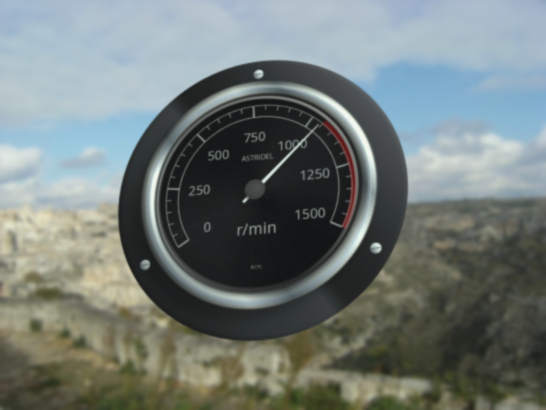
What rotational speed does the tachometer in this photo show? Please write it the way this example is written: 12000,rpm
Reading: 1050,rpm
